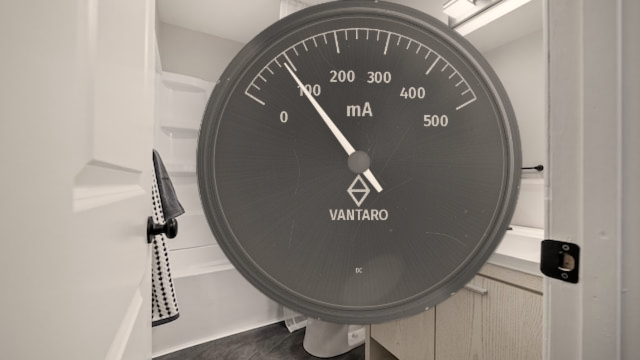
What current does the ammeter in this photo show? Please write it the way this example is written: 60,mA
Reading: 90,mA
